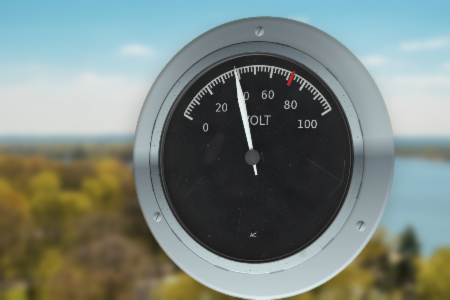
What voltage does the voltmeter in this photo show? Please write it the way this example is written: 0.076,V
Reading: 40,V
